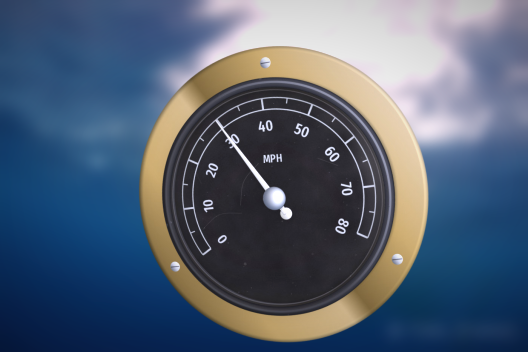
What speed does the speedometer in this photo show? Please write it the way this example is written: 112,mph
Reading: 30,mph
